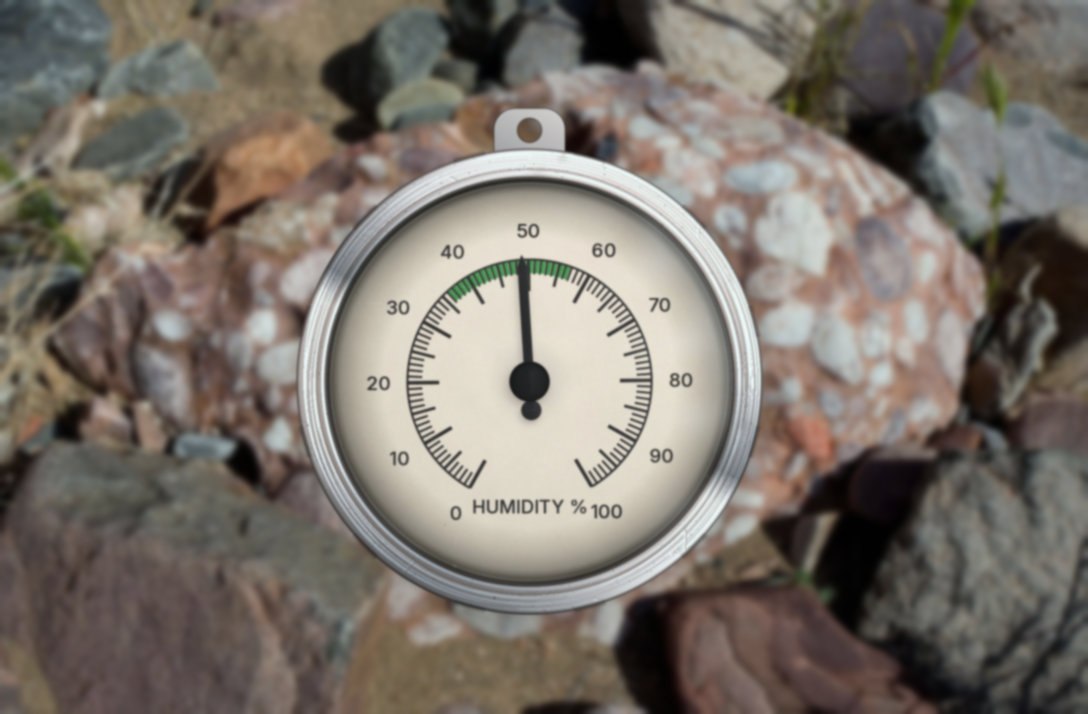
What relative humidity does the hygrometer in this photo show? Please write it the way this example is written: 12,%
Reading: 49,%
